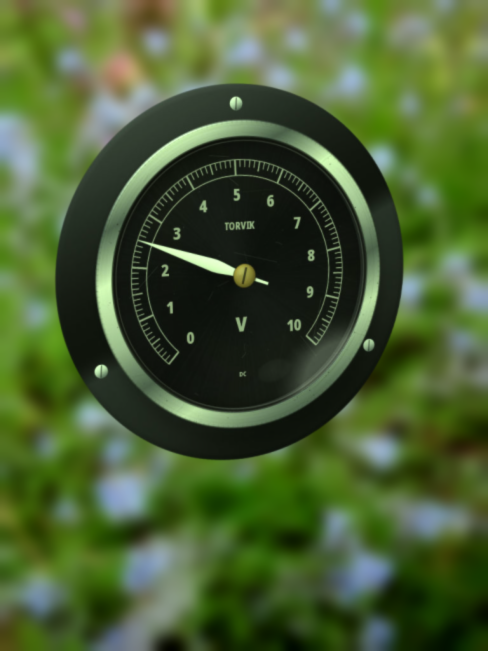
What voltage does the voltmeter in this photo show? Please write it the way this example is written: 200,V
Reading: 2.5,V
